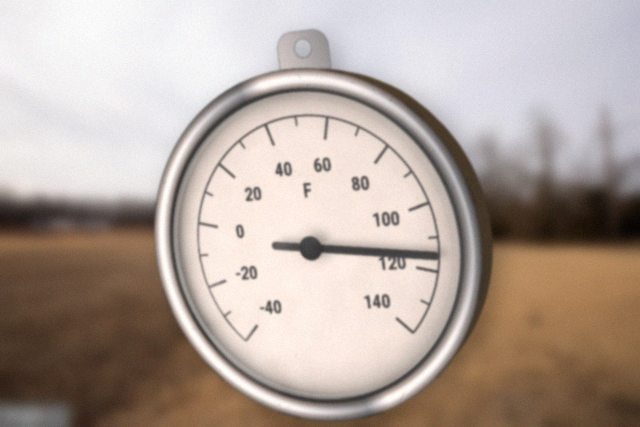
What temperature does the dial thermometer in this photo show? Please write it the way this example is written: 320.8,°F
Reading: 115,°F
